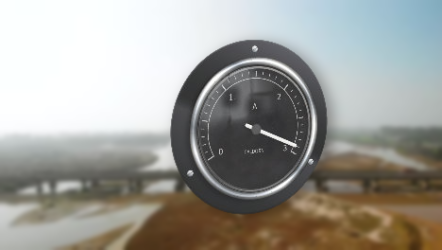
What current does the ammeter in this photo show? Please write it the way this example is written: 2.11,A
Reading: 2.9,A
